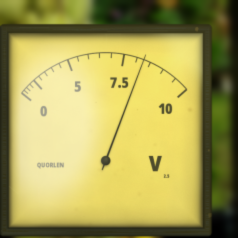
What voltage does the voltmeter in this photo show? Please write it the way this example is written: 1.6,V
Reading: 8.25,V
